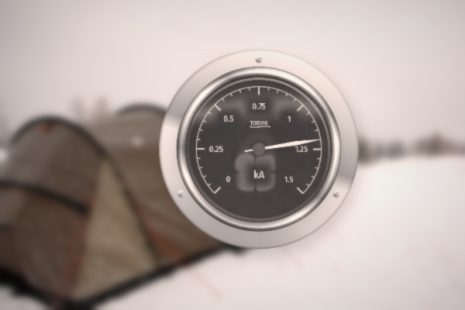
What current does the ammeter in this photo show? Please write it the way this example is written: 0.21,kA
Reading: 1.2,kA
